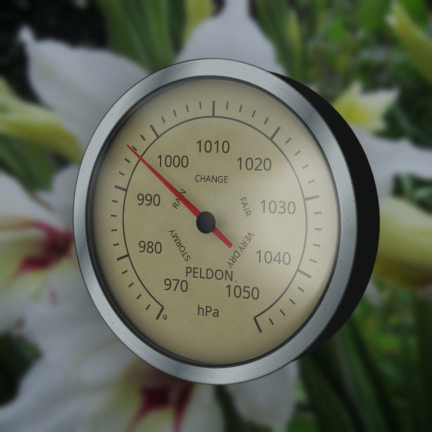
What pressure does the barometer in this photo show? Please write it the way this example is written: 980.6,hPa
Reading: 996,hPa
